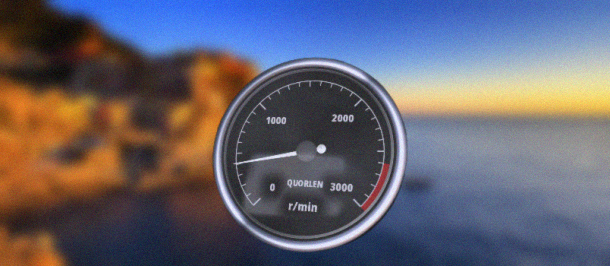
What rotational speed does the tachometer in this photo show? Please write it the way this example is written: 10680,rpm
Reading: 400,rpm
